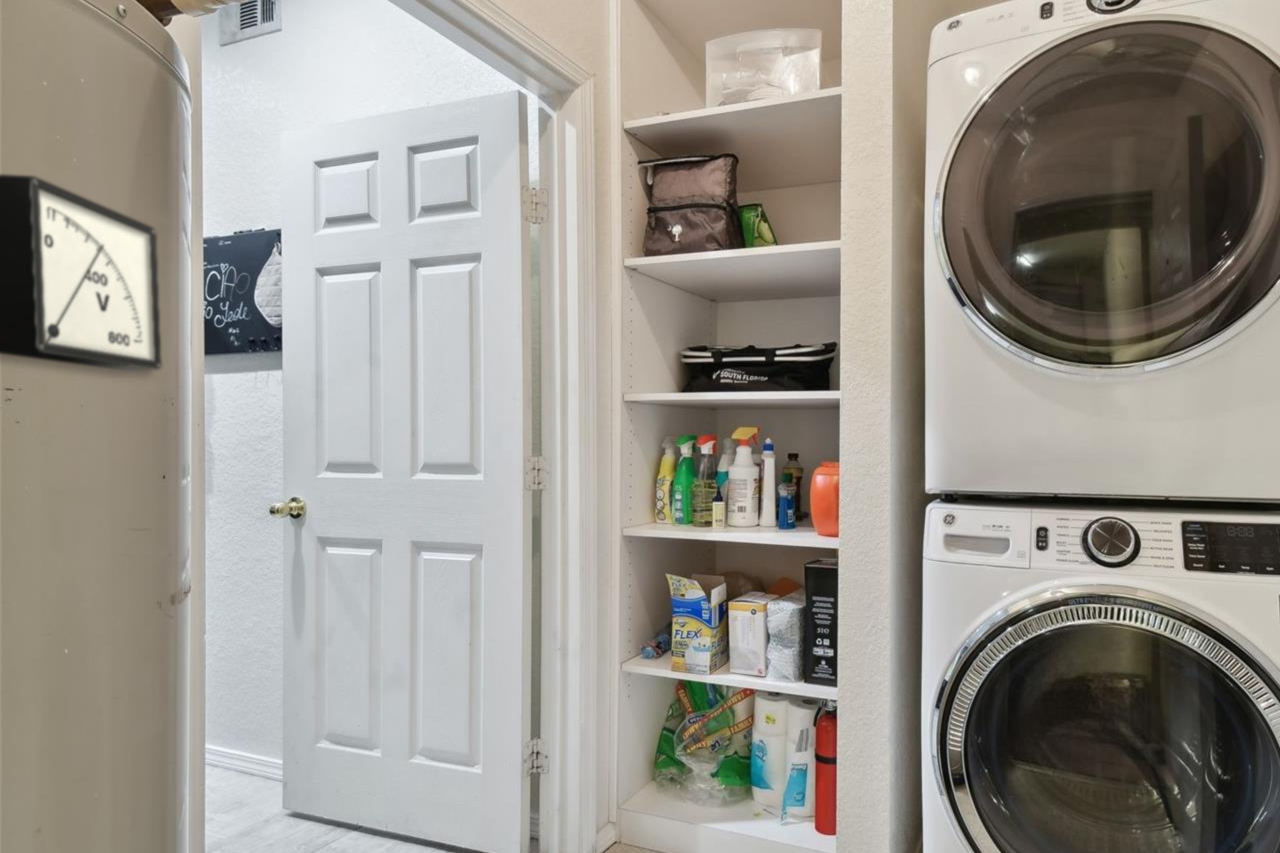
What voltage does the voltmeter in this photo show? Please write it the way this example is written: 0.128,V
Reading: 350,V
